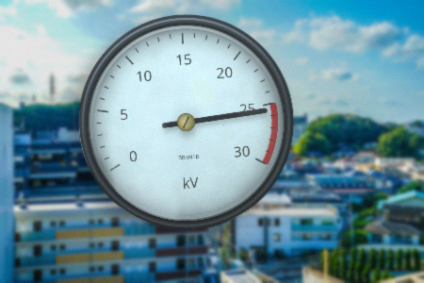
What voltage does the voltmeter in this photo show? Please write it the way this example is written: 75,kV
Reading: 25.5,kV
